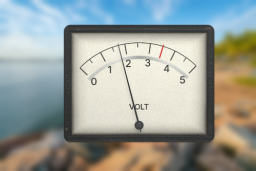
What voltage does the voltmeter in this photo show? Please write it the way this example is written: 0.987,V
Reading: 1.75,V
